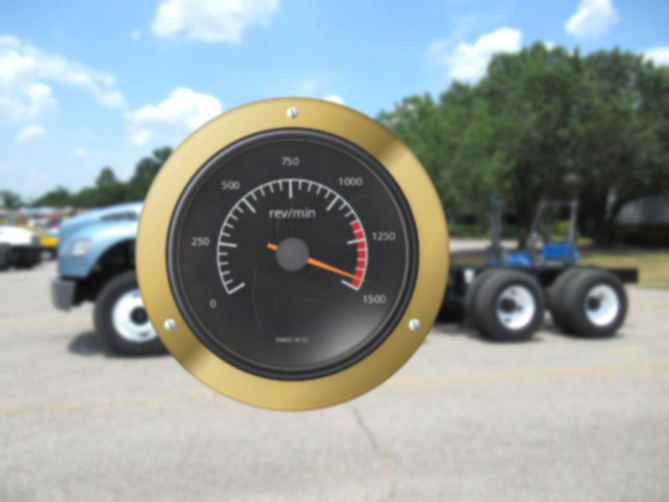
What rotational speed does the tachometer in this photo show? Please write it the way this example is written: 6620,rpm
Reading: 1450,rpm
